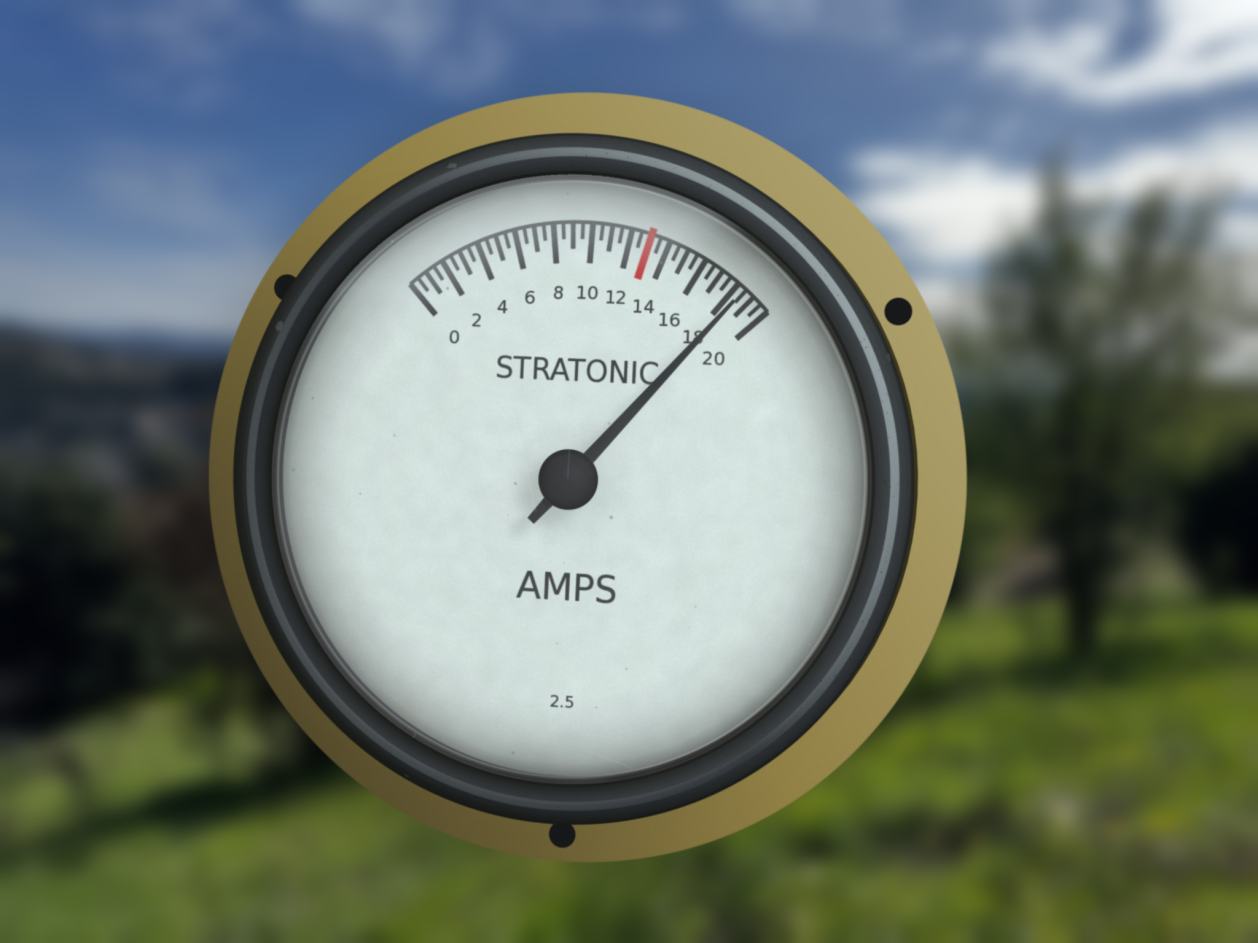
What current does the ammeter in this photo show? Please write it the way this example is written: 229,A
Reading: 18.5,A
